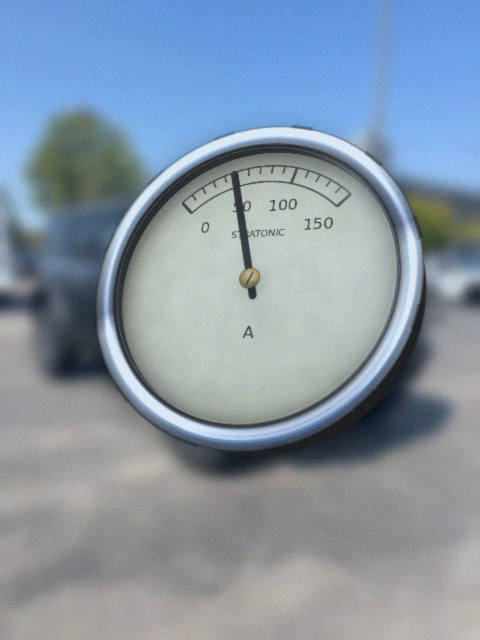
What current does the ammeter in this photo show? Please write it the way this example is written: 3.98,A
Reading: 50,A
